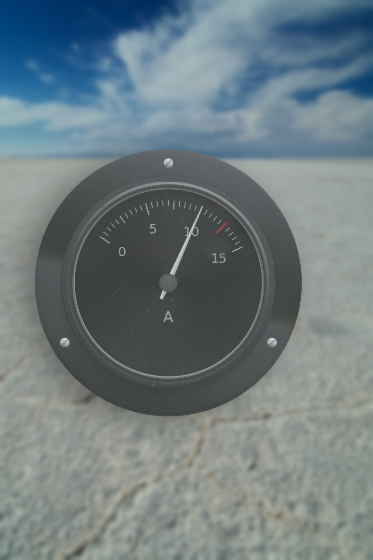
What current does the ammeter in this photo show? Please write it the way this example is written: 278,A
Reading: 10,A
